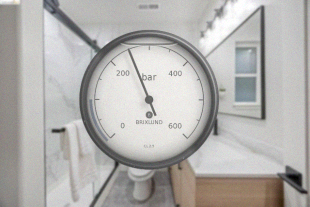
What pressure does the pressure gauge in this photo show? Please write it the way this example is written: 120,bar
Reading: 250,bar
